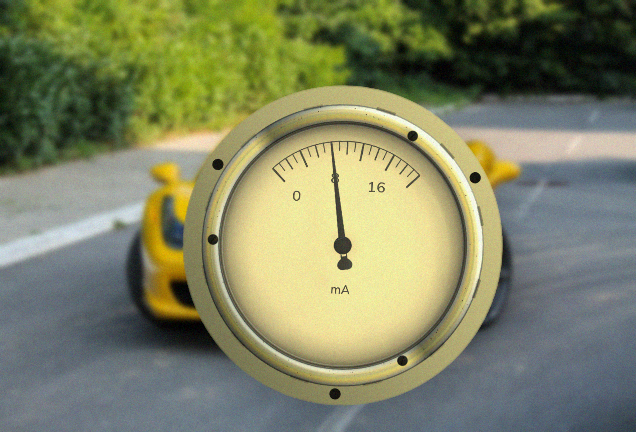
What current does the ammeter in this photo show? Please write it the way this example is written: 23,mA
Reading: 8,mA
